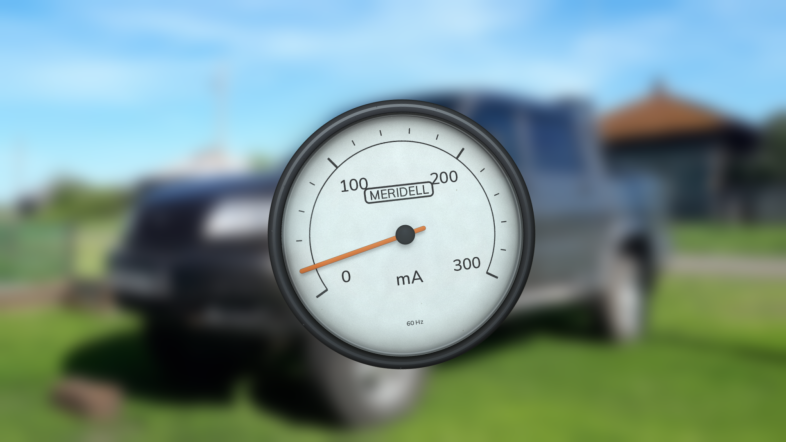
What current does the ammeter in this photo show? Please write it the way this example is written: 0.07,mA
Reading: 20,mA
